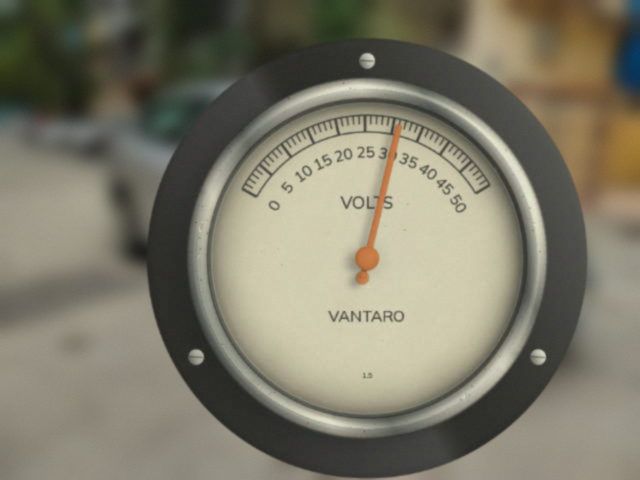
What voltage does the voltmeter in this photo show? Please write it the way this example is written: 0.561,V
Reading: 31,V
